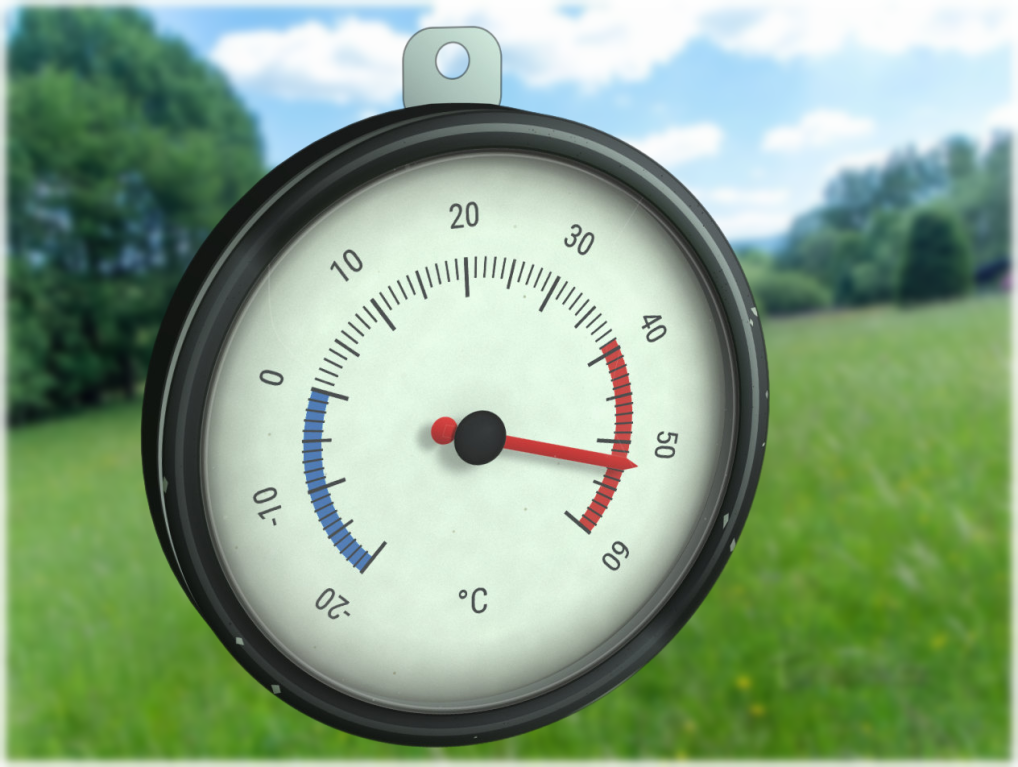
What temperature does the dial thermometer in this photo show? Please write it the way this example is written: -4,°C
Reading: 52,°C
